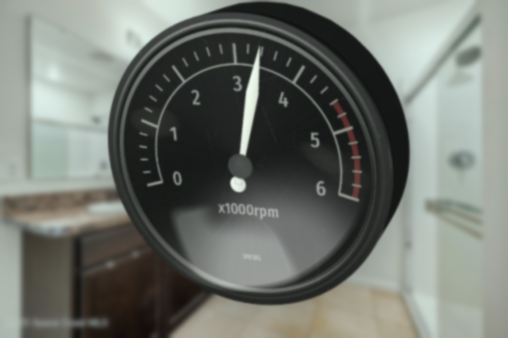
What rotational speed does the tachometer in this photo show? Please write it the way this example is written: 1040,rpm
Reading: 3400,rpm
